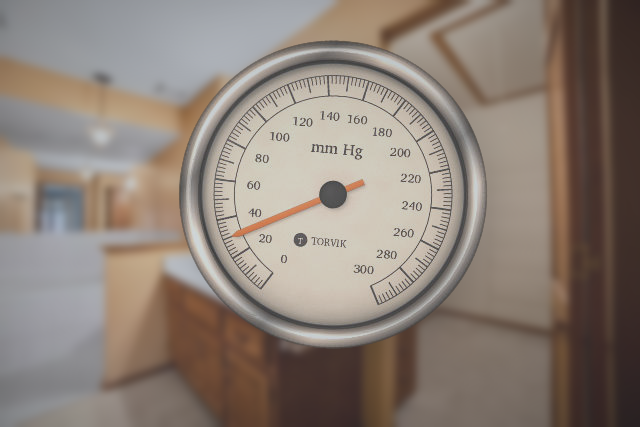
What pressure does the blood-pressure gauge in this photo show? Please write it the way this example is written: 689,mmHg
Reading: 30,mmHg
